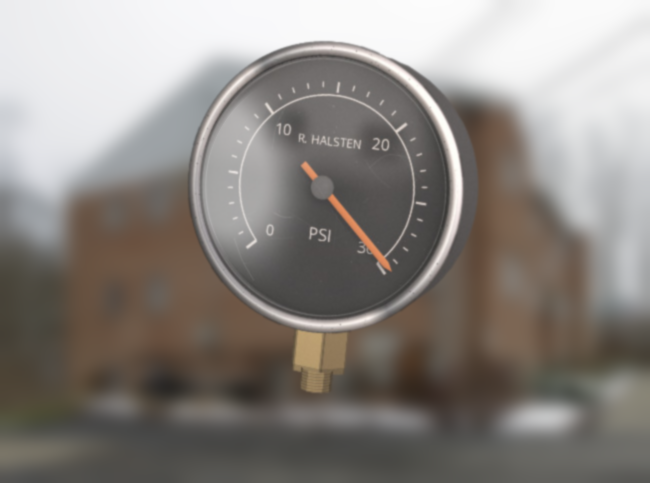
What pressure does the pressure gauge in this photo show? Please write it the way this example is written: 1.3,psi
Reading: 29.5,psi
